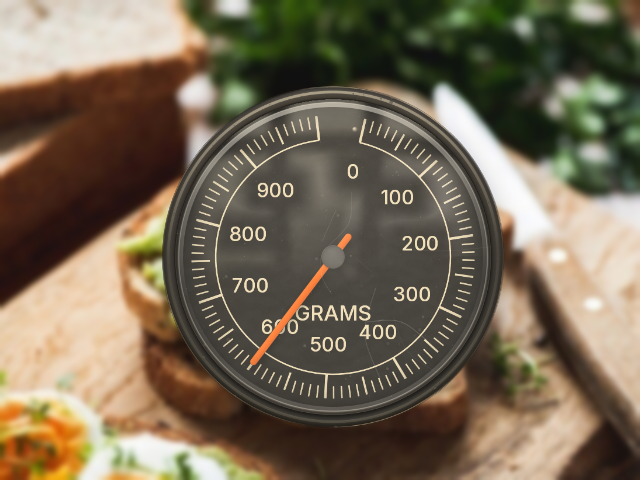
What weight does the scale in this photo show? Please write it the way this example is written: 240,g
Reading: 600,g
